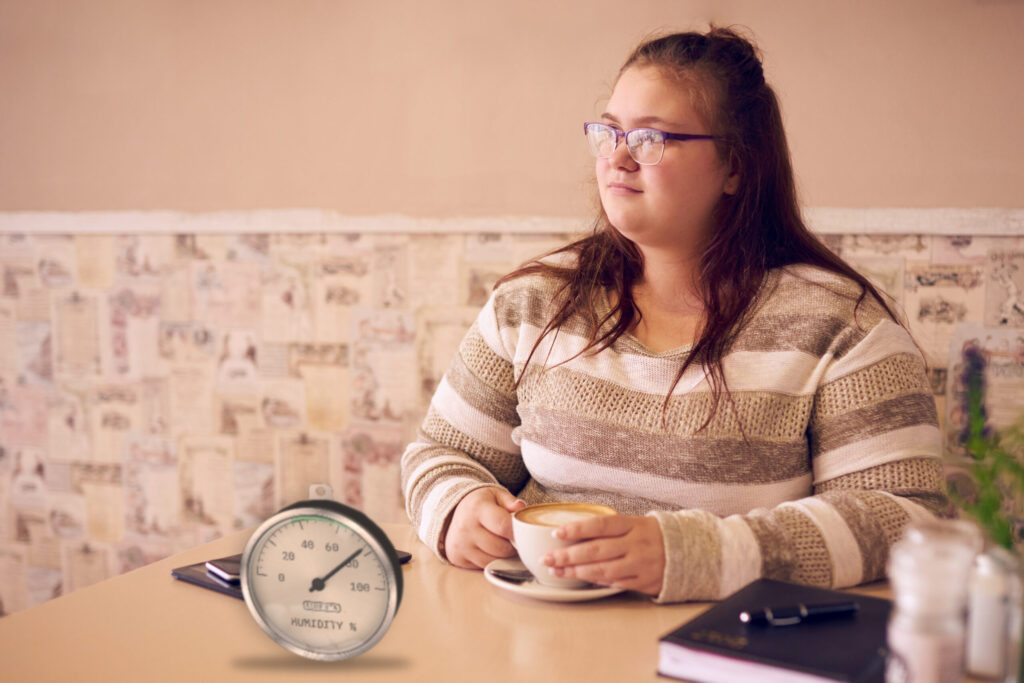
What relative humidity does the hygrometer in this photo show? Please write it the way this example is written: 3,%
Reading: 76,%
